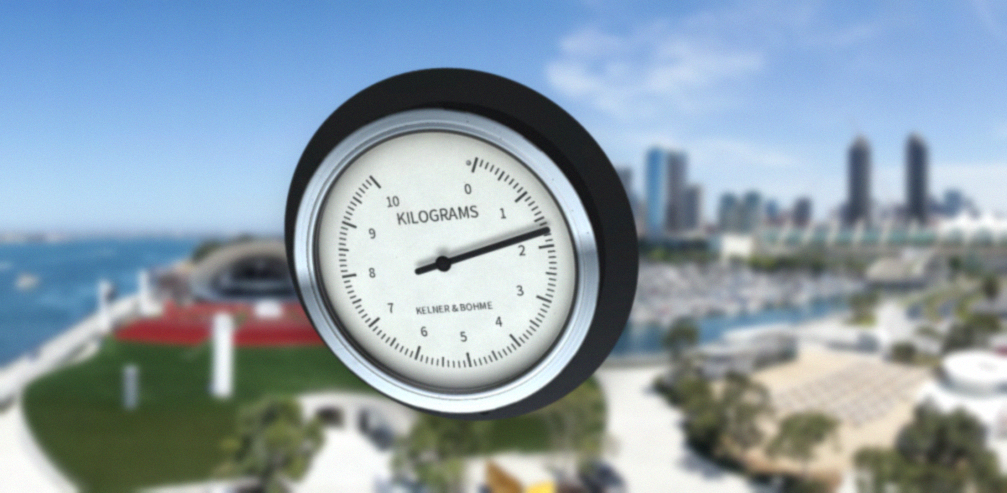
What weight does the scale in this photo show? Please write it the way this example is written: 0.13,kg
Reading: 1.7,kg
